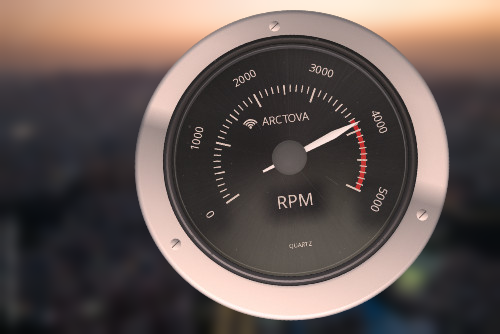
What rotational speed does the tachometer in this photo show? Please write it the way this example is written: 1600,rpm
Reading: 3900,rpm
